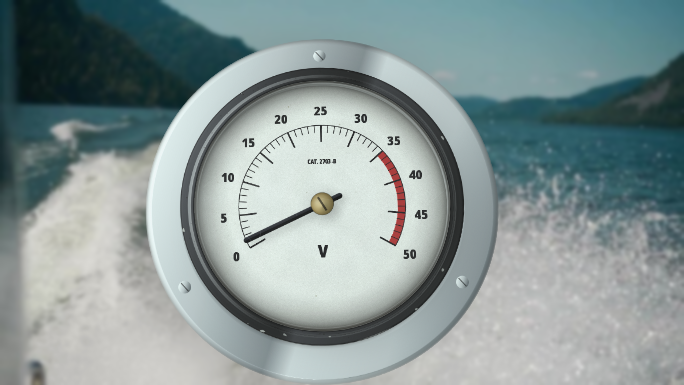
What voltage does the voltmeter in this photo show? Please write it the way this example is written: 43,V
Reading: 1,V
